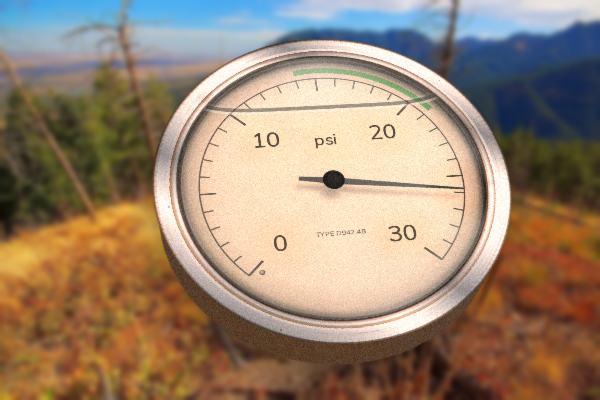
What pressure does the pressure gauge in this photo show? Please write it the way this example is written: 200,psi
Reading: 26,psi
